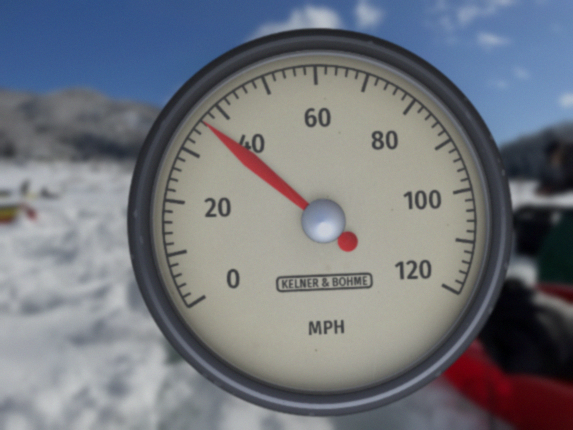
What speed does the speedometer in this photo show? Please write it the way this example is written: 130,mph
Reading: 36,mph
